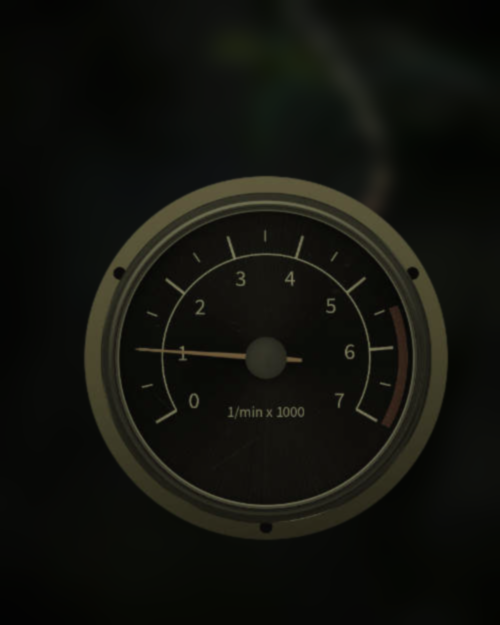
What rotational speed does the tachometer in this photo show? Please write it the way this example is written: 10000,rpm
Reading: 1000,rpm
